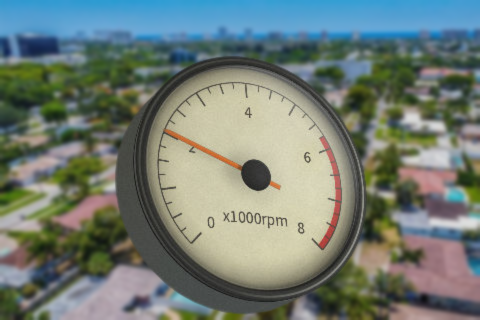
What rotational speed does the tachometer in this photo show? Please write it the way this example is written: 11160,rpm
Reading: 2000,rpm
